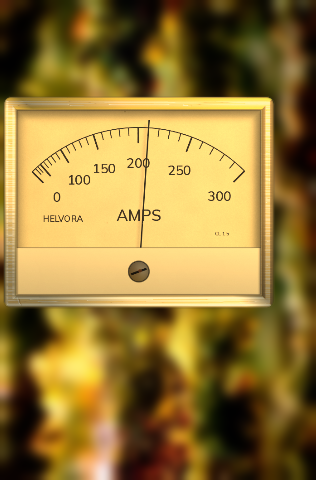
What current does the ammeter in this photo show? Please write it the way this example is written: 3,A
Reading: 210,A
